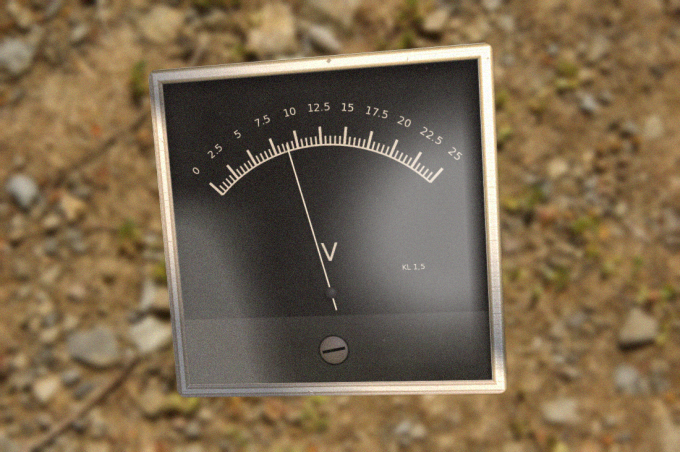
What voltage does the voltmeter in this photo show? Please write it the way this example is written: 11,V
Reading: 9,V
